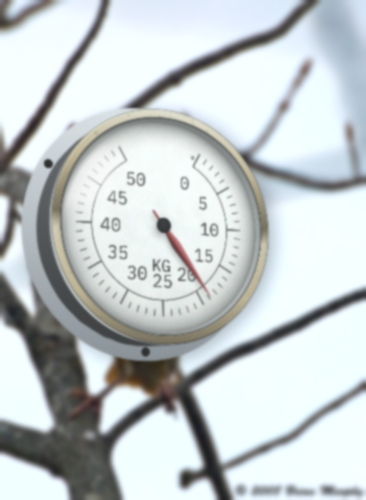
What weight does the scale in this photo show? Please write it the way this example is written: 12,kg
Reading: 19,kg
